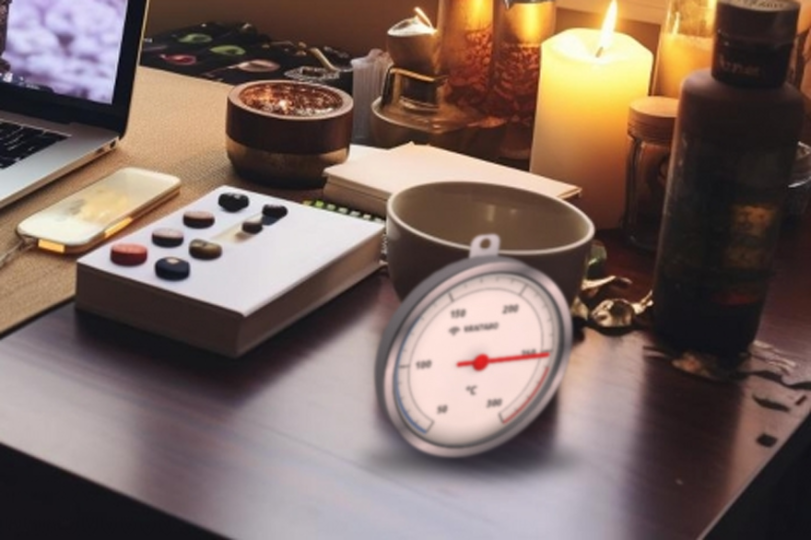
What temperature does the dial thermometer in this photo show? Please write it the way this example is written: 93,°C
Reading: 250,°C
